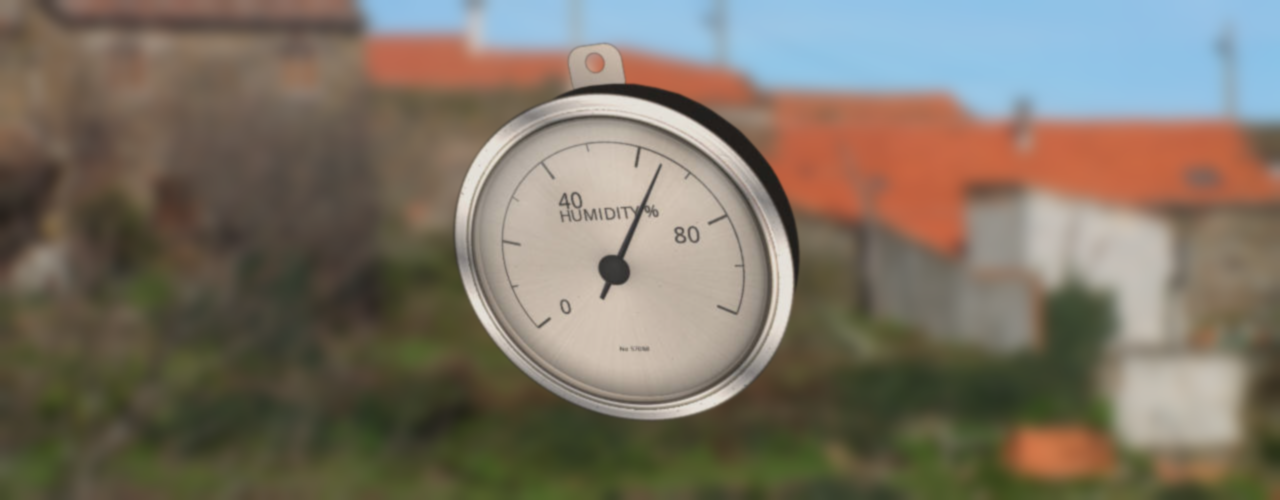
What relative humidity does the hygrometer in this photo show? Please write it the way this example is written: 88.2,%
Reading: 65,%
